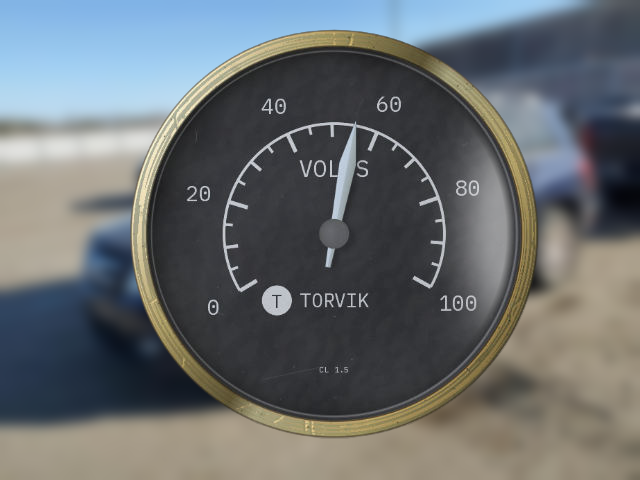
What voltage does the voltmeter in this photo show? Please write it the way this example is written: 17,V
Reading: 55,V
